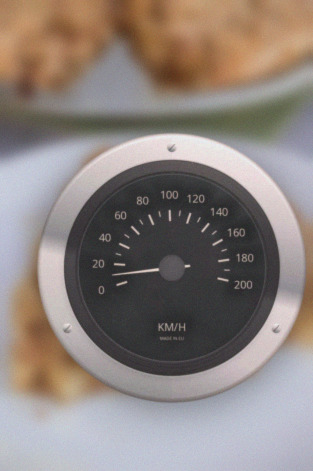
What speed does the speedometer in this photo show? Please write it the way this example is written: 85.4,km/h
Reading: 10,km/h
